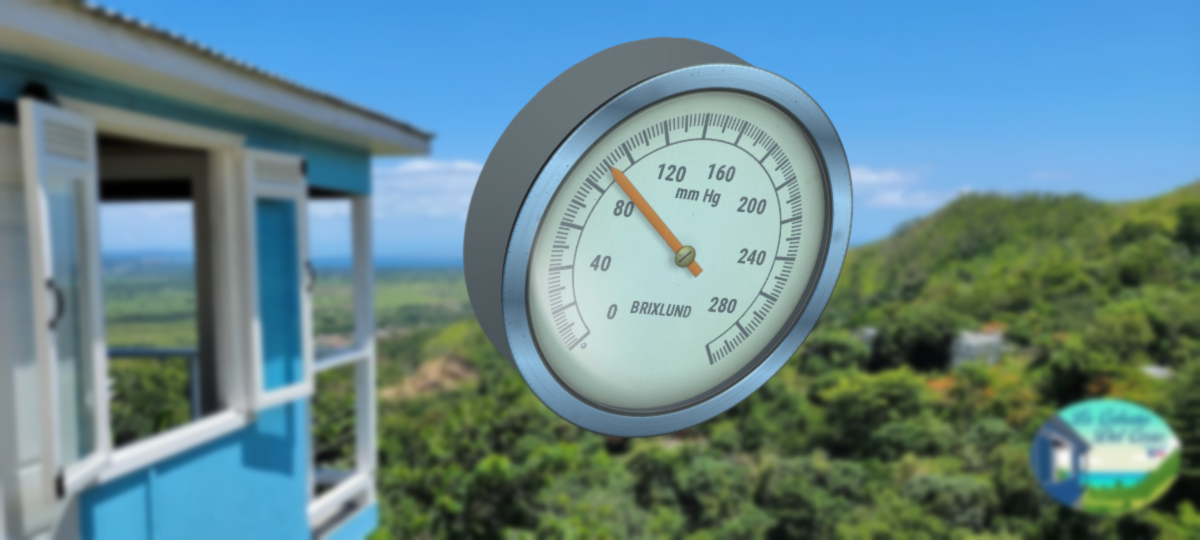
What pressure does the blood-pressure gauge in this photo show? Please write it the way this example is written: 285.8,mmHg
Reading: 90,mmHg
